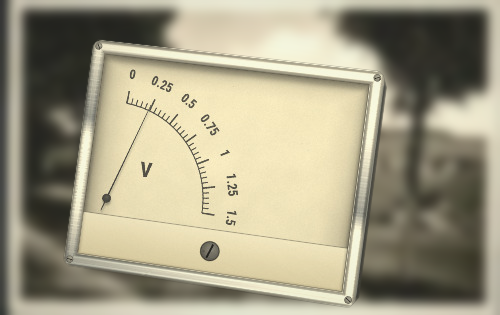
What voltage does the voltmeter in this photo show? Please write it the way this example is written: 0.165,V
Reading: 0.25,V
